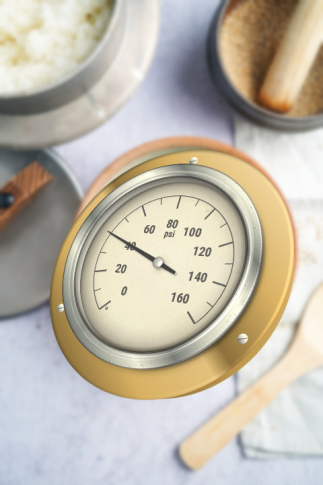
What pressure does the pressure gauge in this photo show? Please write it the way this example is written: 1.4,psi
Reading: 40,psi
